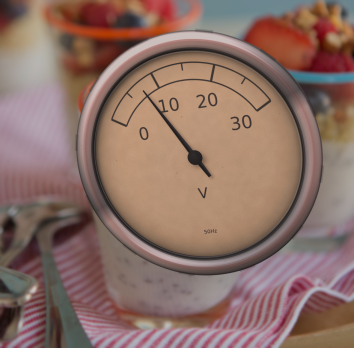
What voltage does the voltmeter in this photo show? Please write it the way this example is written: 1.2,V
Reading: 7.5,V
